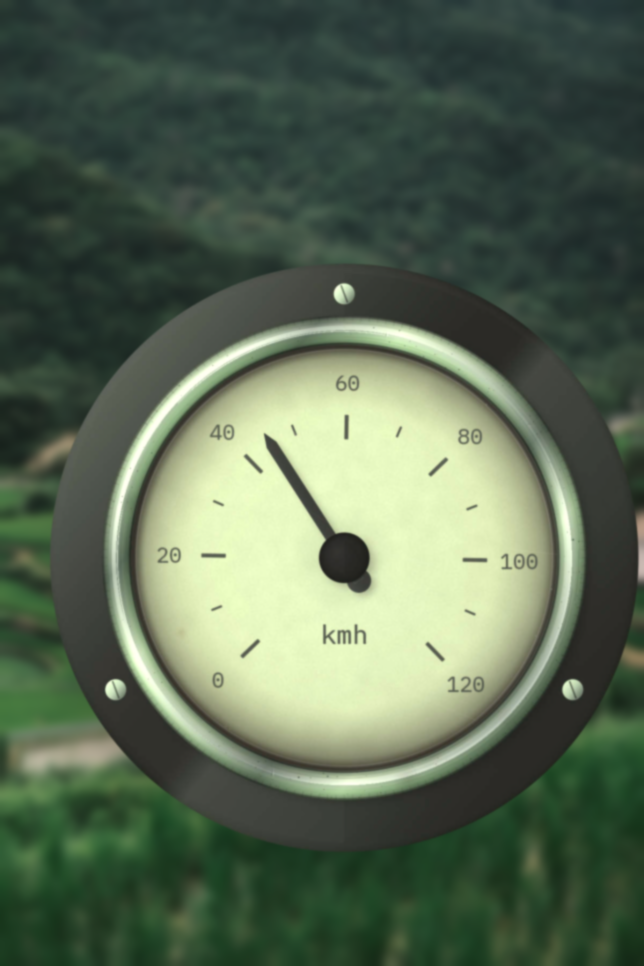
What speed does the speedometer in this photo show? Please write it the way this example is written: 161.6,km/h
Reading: 45,km/h
